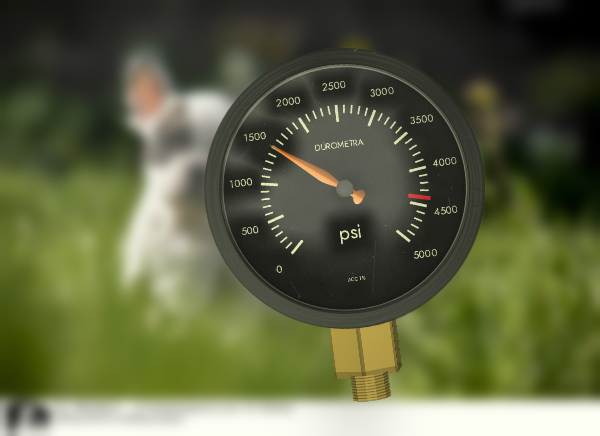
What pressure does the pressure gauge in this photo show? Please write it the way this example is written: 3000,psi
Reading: 1500,psi
